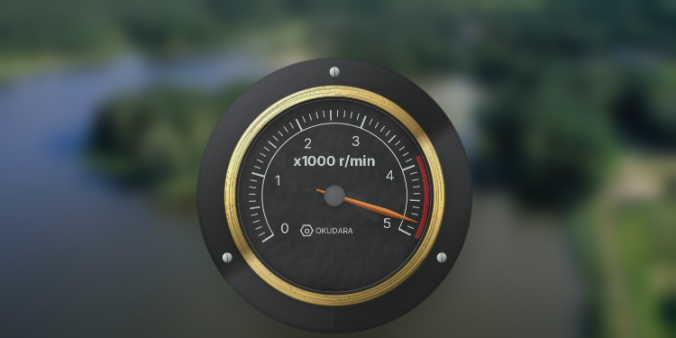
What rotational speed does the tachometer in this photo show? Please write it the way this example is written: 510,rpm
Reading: 4800,rpm
